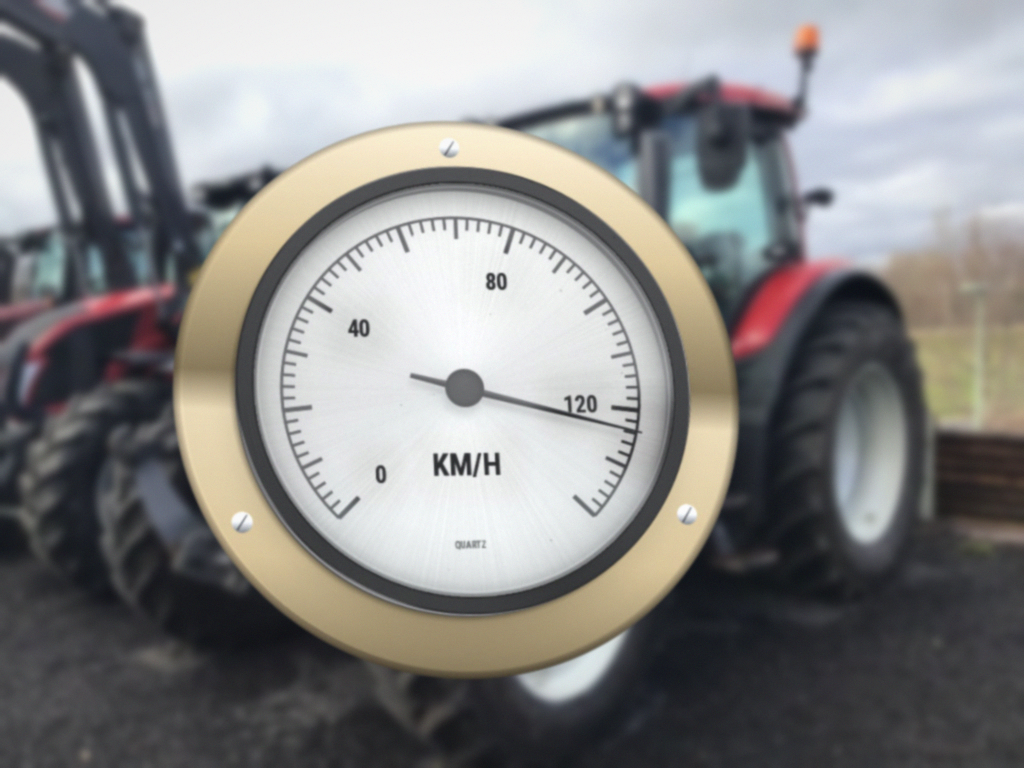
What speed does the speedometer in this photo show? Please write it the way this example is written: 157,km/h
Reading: 124,km/h
